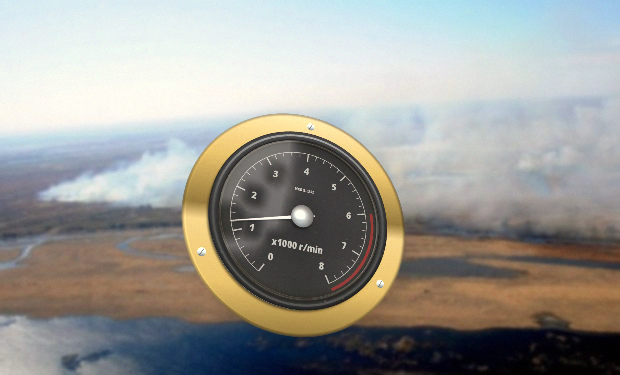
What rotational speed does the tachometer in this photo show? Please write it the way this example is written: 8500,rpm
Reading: 1200,rpm
